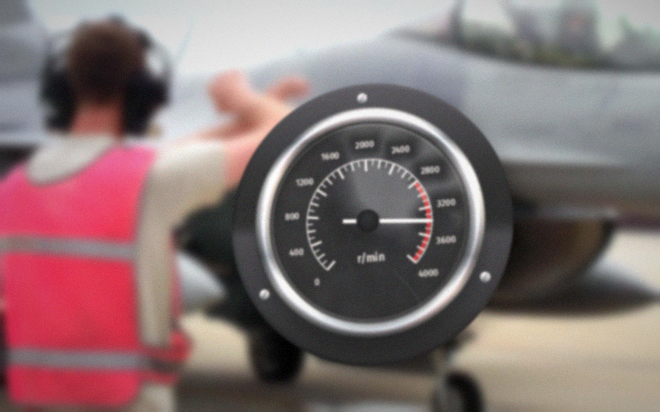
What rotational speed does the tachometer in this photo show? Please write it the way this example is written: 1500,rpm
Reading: 3400,rpm
